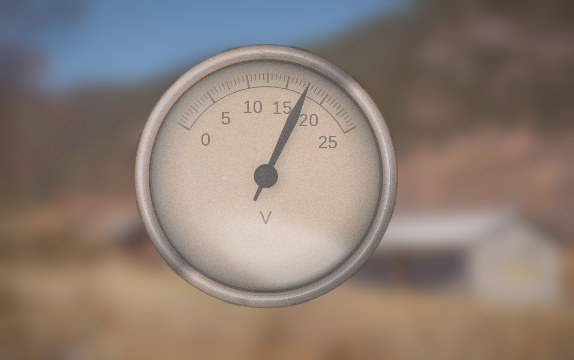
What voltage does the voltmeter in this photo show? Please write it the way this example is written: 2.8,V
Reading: 17.5,V
